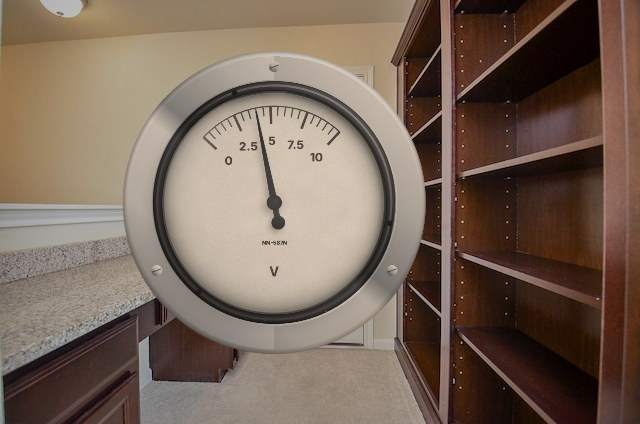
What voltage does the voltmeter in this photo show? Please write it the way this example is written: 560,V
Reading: 4,V
